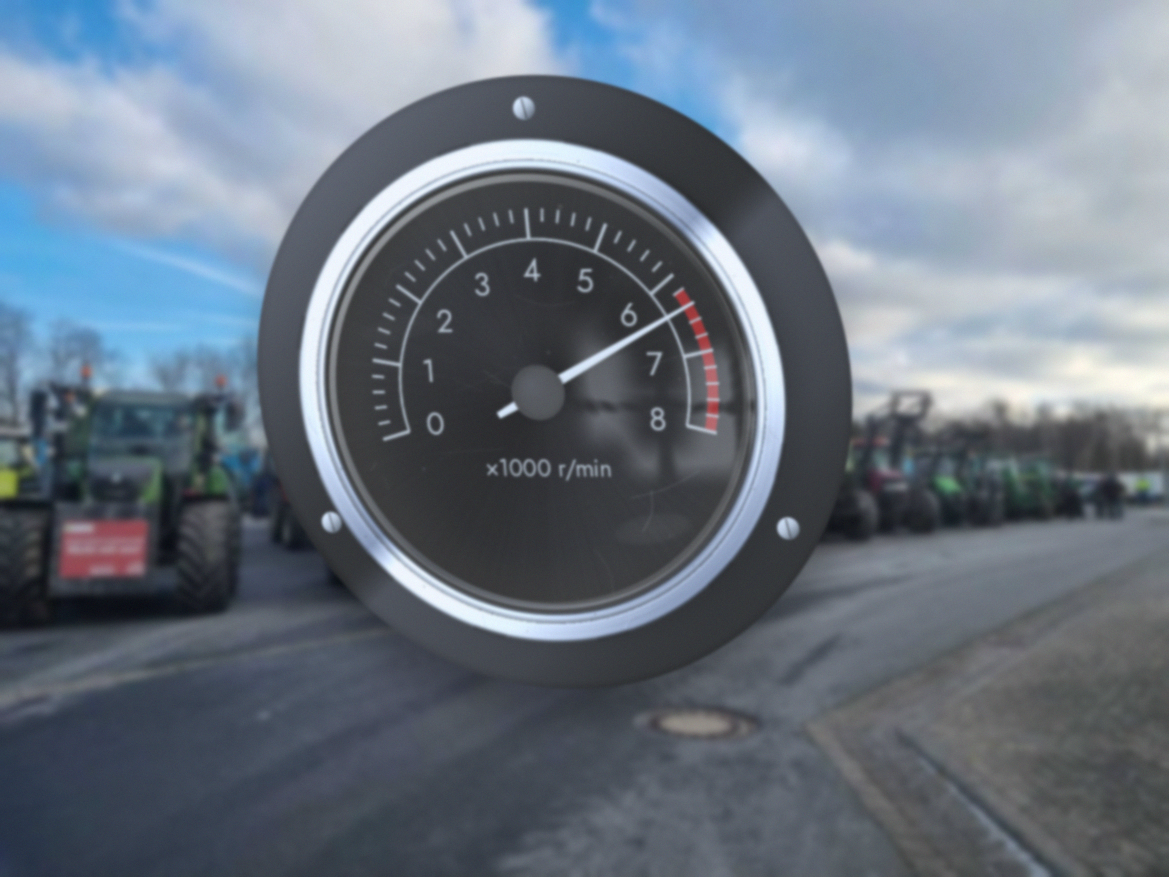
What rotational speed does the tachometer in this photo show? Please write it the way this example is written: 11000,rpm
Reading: 6400,rpm
